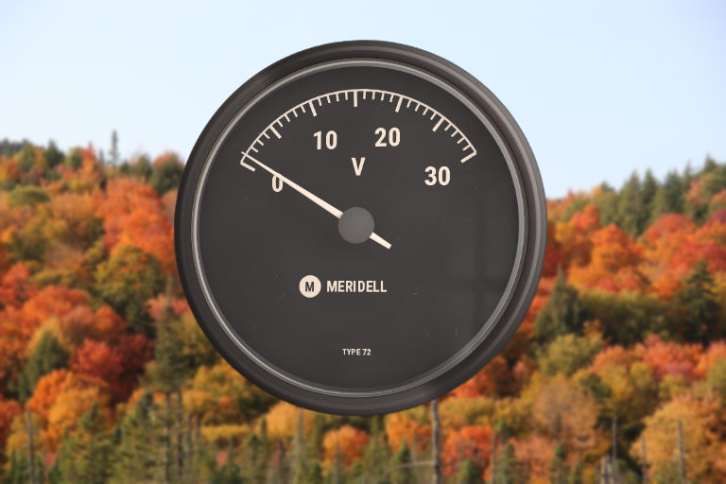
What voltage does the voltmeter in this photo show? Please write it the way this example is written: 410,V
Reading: 1,V
